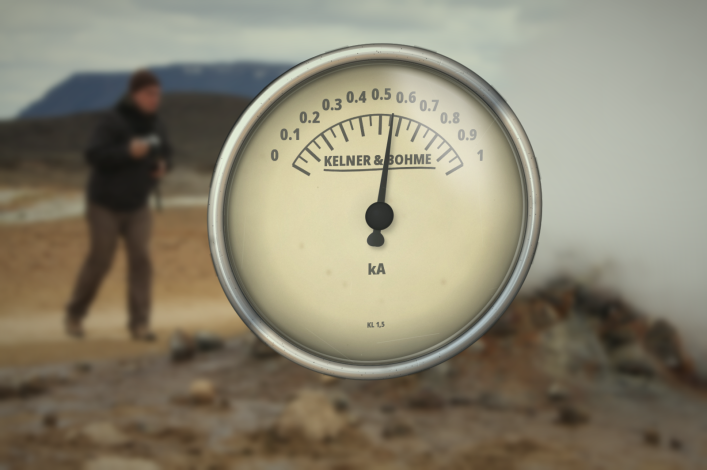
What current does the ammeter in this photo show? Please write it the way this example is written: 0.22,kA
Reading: 0.55,kA
